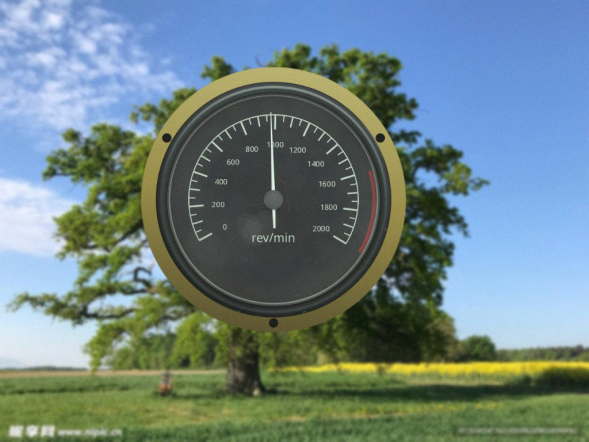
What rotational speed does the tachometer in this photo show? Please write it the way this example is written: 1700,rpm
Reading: 975,rpm
